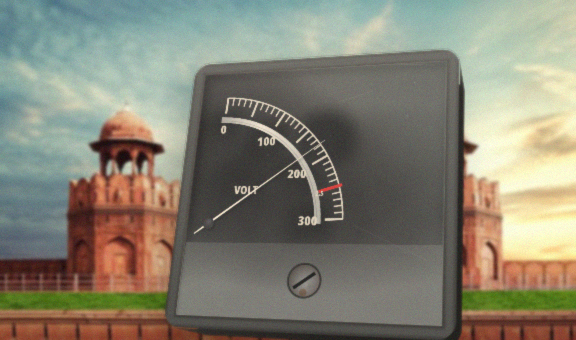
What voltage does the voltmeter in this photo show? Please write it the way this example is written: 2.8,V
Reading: 180,V
